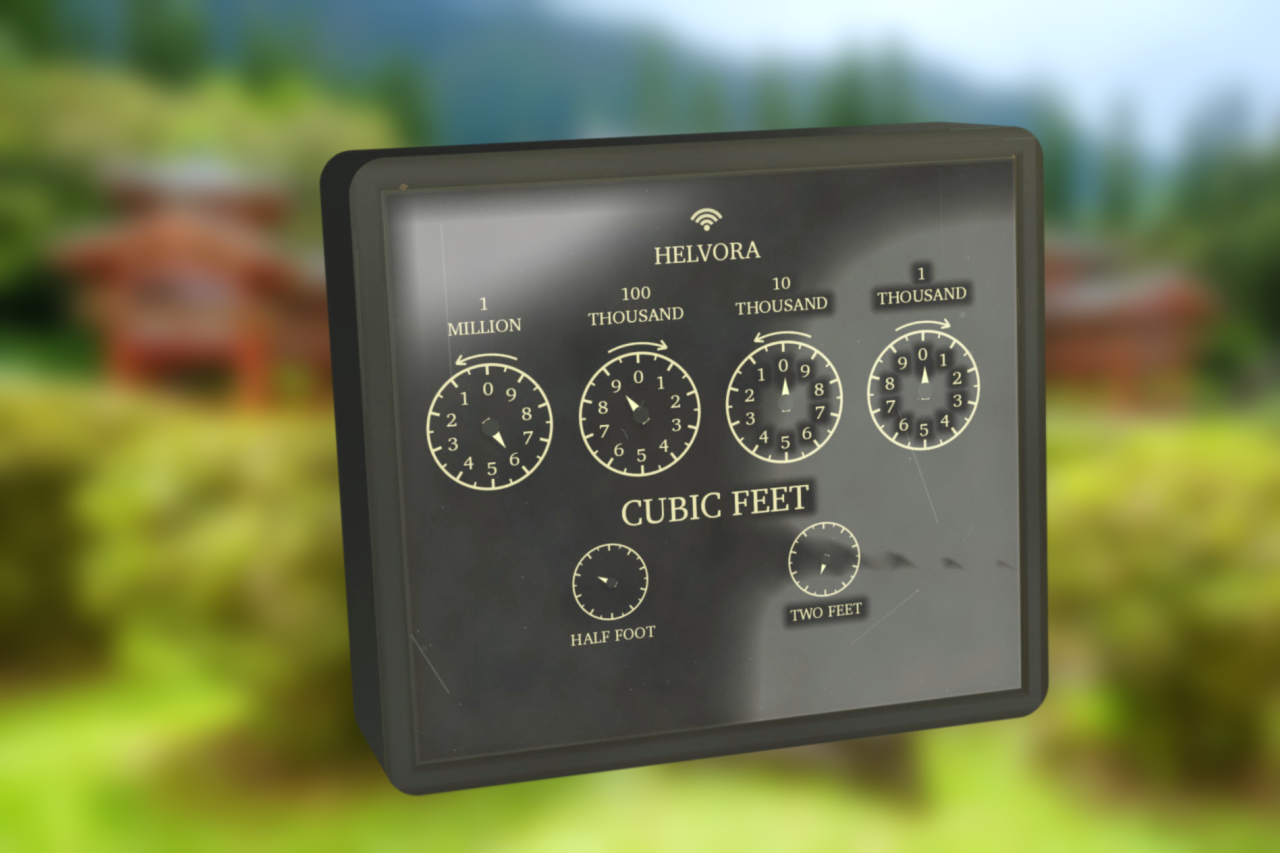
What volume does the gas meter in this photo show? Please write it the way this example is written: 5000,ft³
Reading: 590000,ft³
